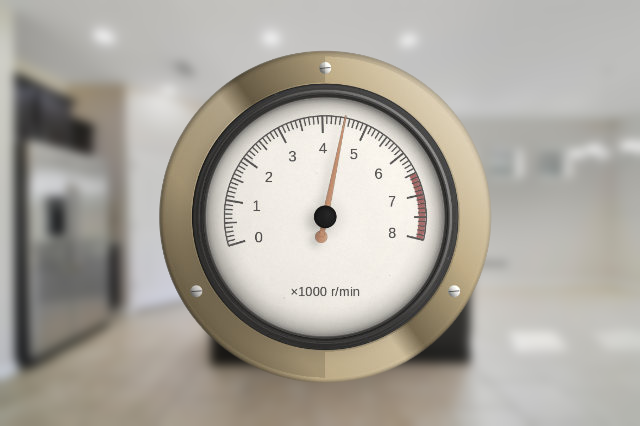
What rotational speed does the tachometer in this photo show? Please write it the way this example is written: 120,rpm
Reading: 4500,rpm
